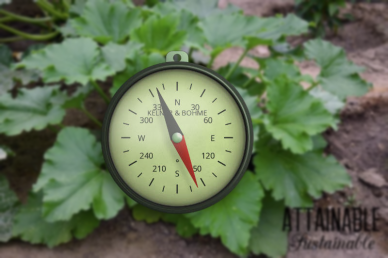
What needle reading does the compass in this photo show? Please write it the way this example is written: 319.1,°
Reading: 157.5,°
